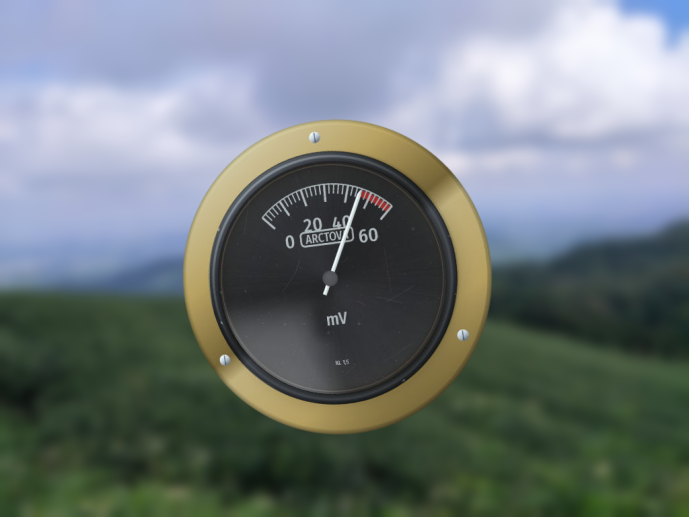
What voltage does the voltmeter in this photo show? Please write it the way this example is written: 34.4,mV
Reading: 46,mV
